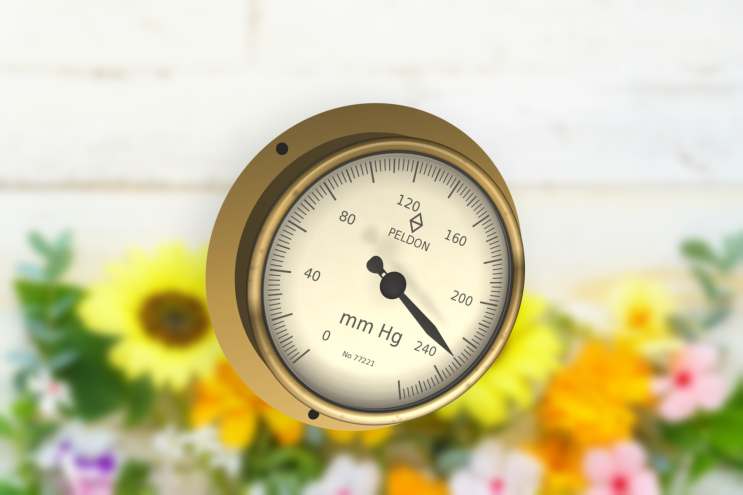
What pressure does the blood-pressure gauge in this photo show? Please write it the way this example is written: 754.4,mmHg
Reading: 230,mmHg
